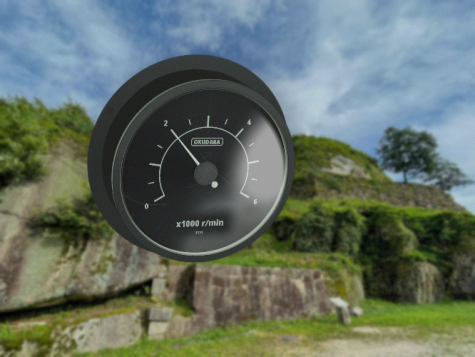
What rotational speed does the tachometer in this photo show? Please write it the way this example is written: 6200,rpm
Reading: 2000,rpm
